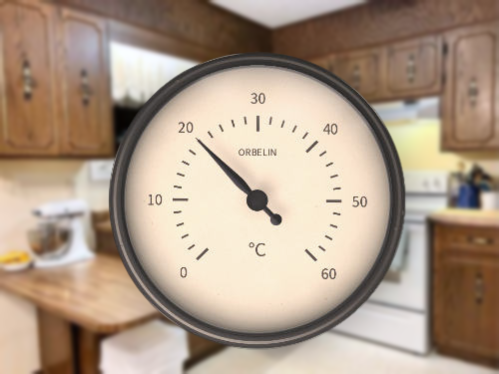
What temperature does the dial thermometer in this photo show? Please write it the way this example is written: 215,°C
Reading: 20,°C
